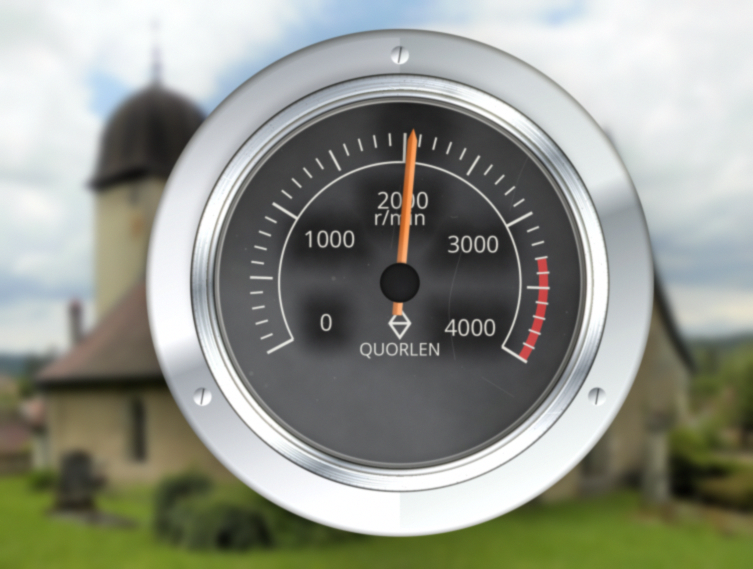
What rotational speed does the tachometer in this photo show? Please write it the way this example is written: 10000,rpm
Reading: 2050,rpm
